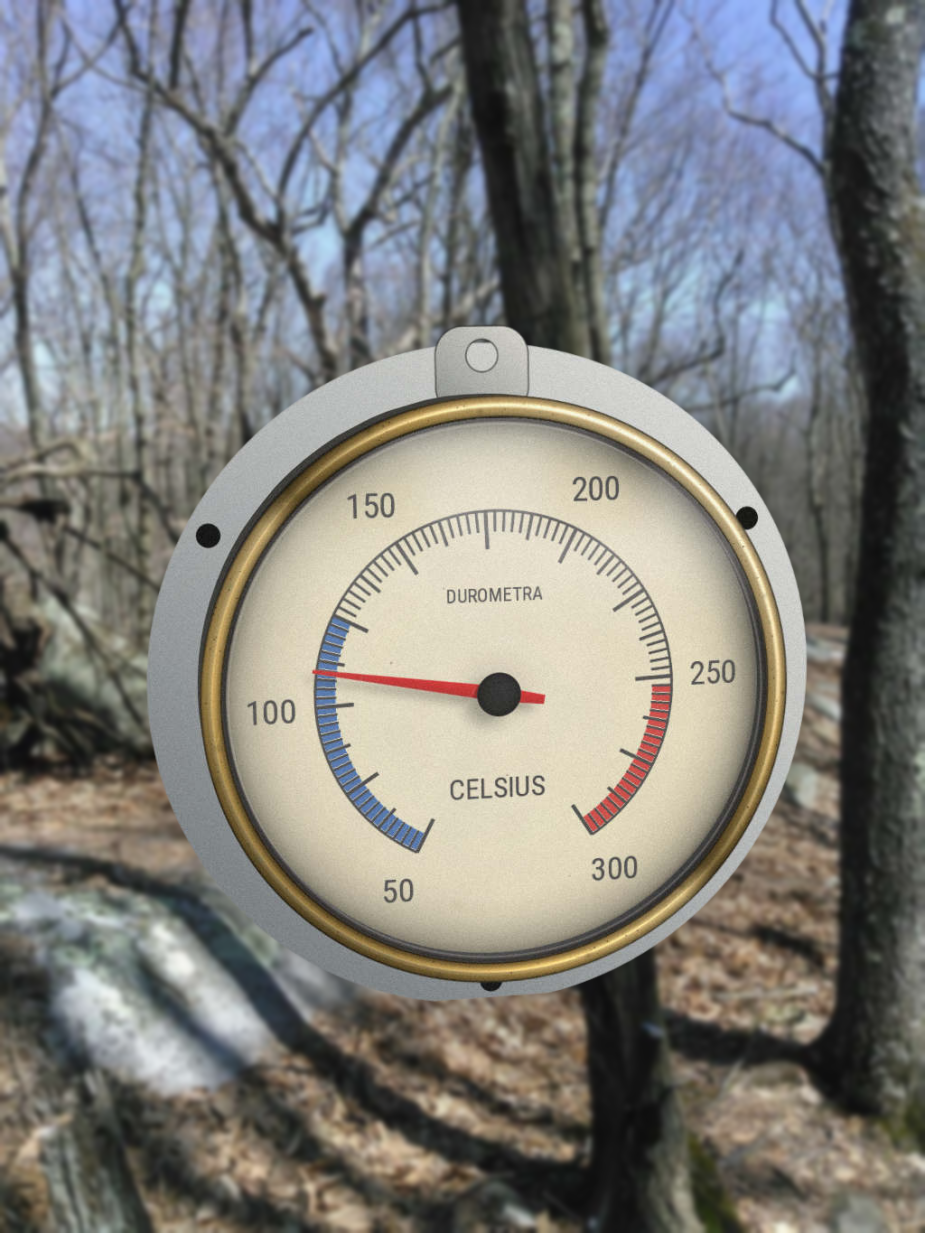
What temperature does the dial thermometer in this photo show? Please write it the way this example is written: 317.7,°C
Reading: 110,°C
